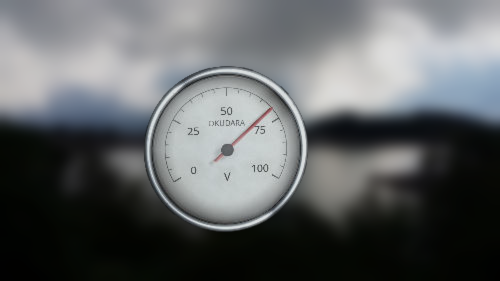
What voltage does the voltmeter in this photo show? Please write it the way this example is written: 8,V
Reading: 70,V
